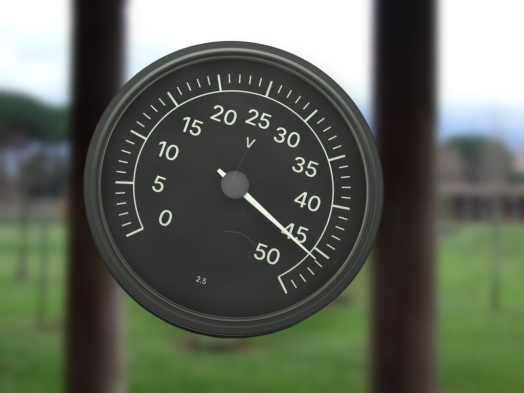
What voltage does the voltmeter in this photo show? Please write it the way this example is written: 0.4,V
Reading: 46,V
